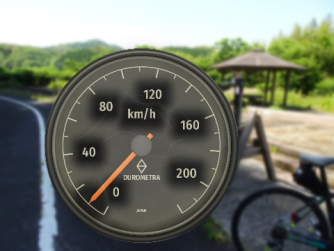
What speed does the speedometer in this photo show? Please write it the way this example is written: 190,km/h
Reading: 10,km/h
